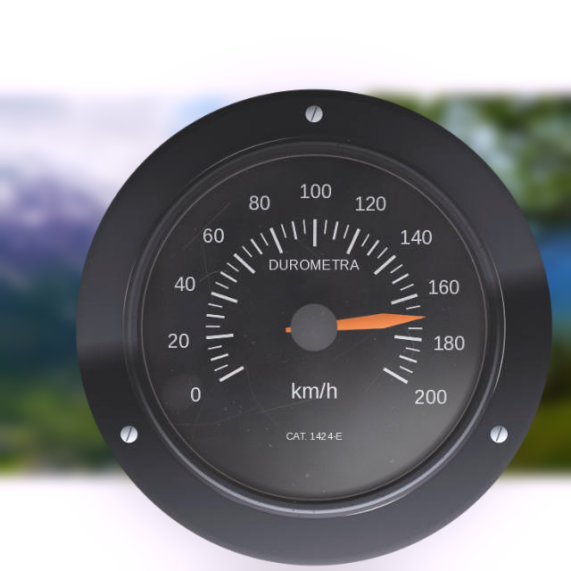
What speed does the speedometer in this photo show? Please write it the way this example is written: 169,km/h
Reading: 170,km/h
